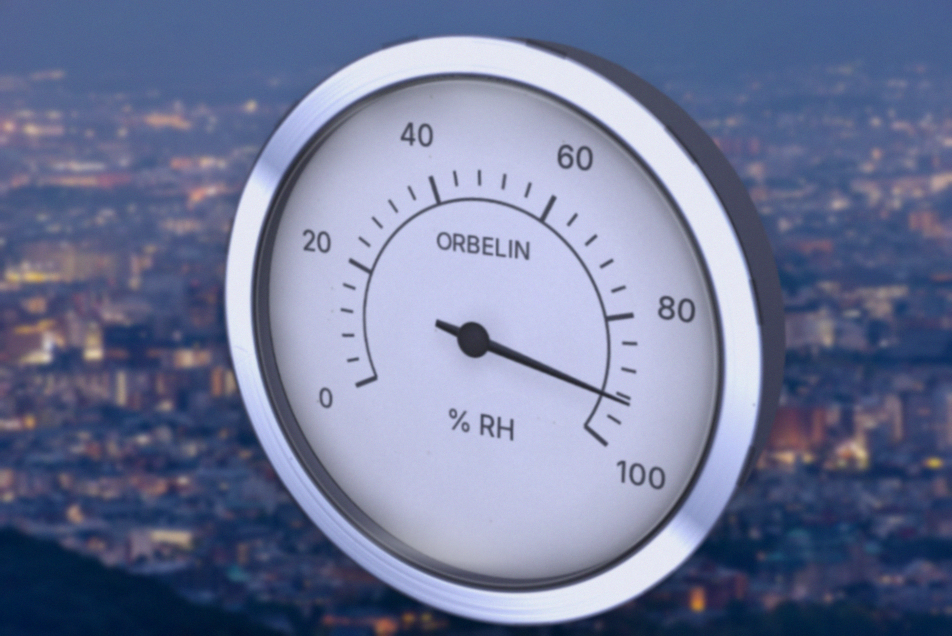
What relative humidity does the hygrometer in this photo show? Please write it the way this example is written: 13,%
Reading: 92,%
